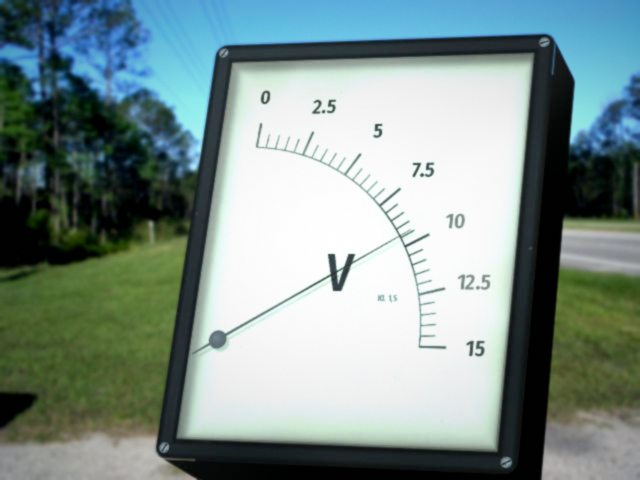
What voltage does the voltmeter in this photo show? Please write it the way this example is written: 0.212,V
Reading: 9.5,V
